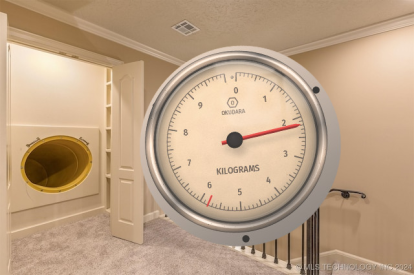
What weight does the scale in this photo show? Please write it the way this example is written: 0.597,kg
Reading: 2.2,kg
